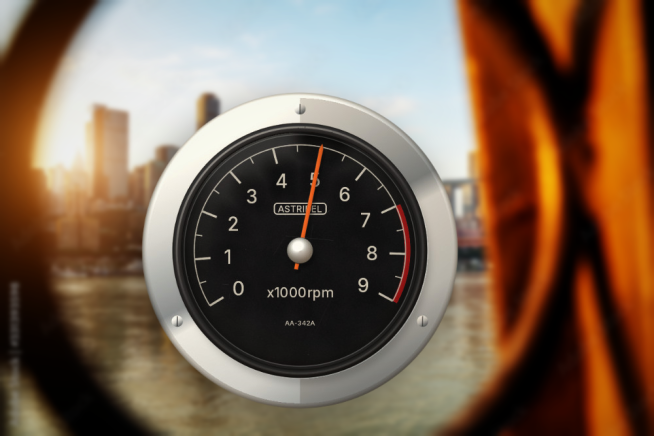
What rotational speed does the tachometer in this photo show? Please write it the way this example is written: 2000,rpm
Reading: 5000,rpm
